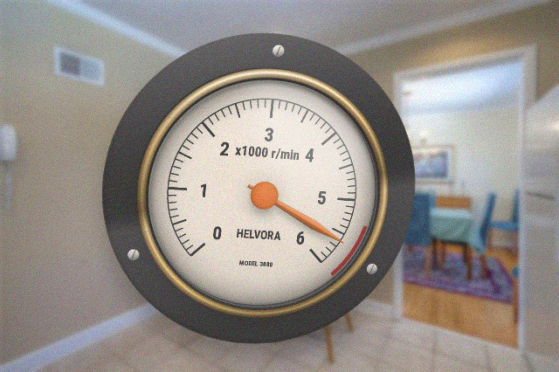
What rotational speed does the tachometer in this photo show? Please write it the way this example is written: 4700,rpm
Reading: 5600,rpm
